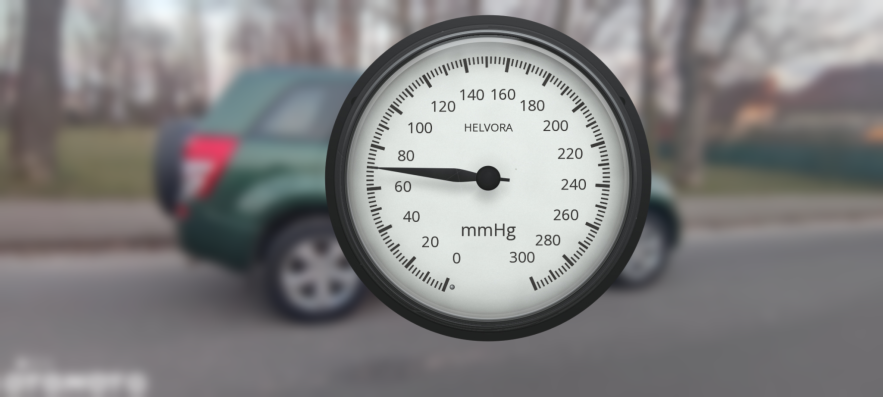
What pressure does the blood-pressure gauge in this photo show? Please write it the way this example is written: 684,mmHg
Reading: 70,mmHg
